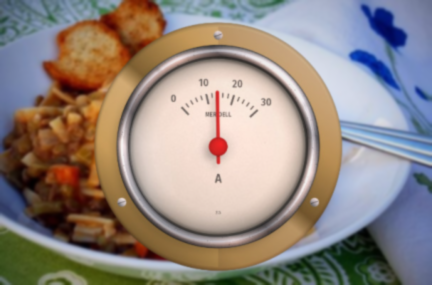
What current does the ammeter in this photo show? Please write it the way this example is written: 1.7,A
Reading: 14,A
